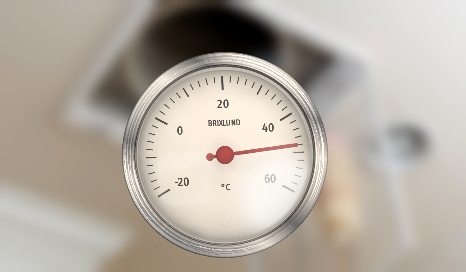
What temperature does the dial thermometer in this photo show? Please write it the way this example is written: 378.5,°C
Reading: 48,°C
